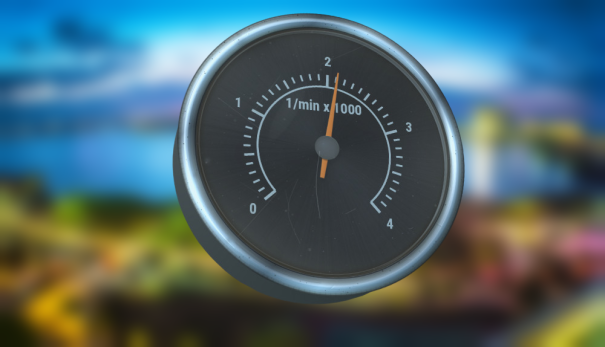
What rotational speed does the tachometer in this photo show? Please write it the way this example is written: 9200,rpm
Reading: 2100,rpm
